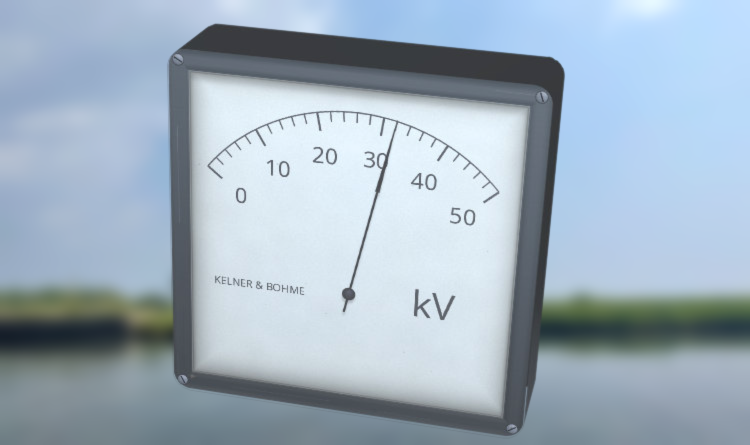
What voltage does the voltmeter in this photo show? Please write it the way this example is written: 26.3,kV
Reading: 32,kV
